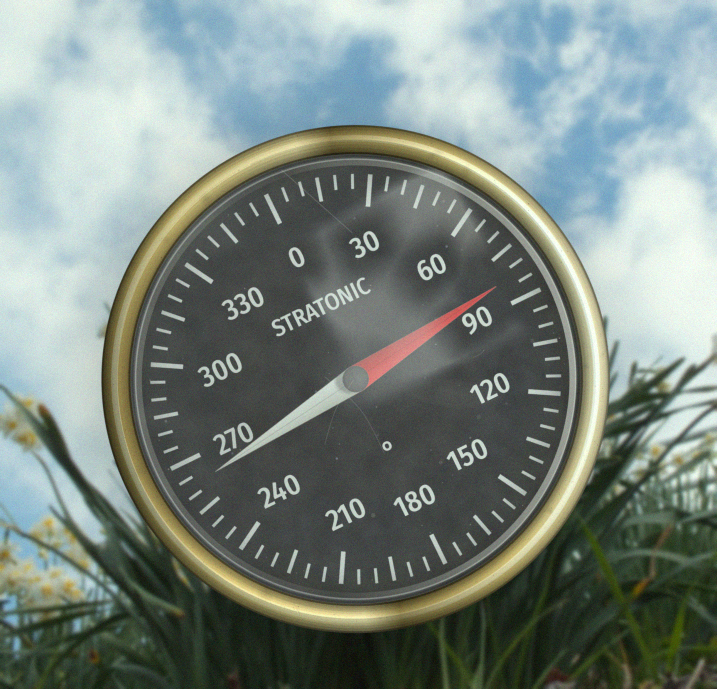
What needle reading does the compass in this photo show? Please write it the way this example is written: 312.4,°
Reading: 82.5,°
